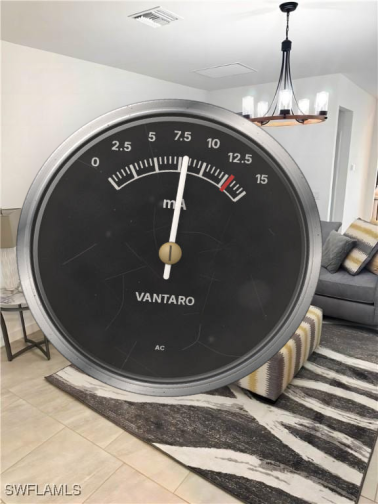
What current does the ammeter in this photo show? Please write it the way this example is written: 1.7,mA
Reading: 8,mA
